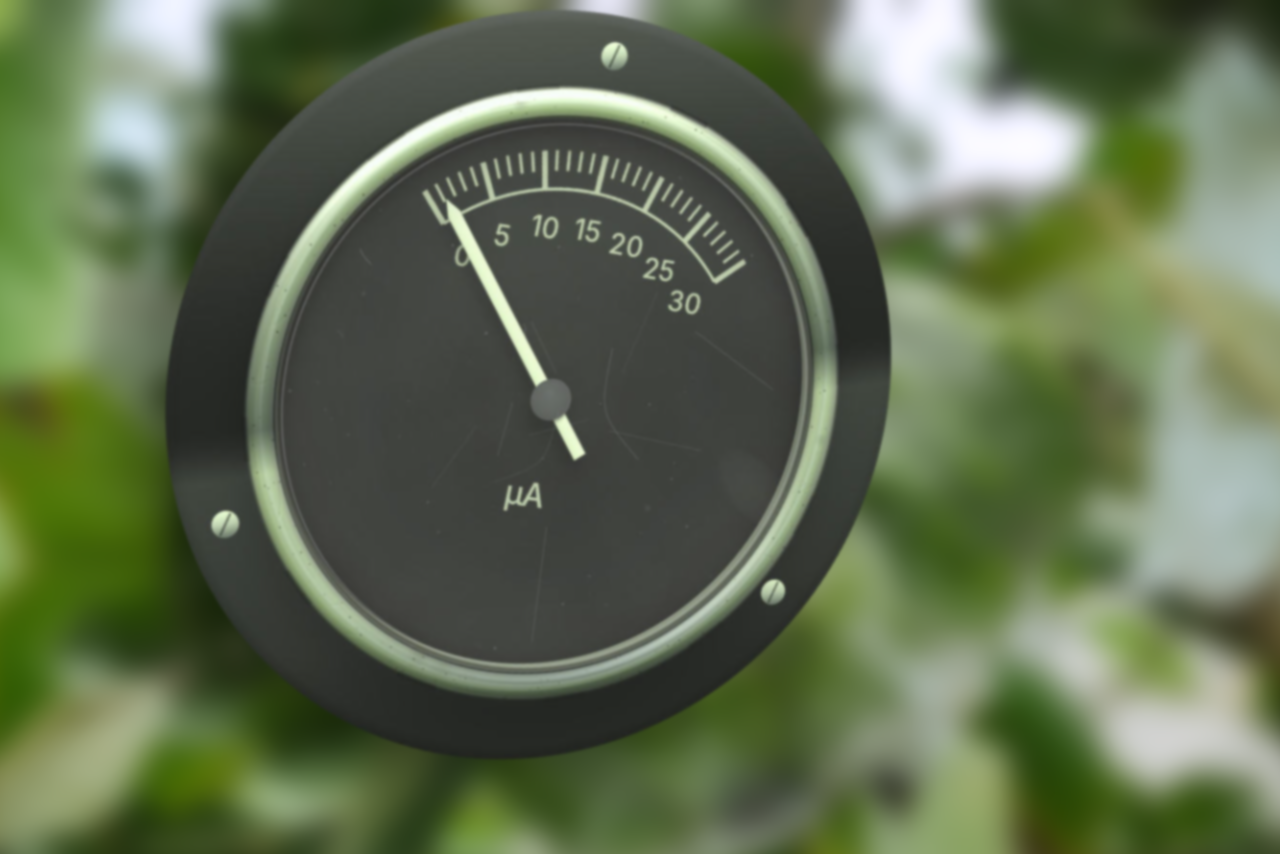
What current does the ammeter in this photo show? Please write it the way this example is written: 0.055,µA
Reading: 1,µA
